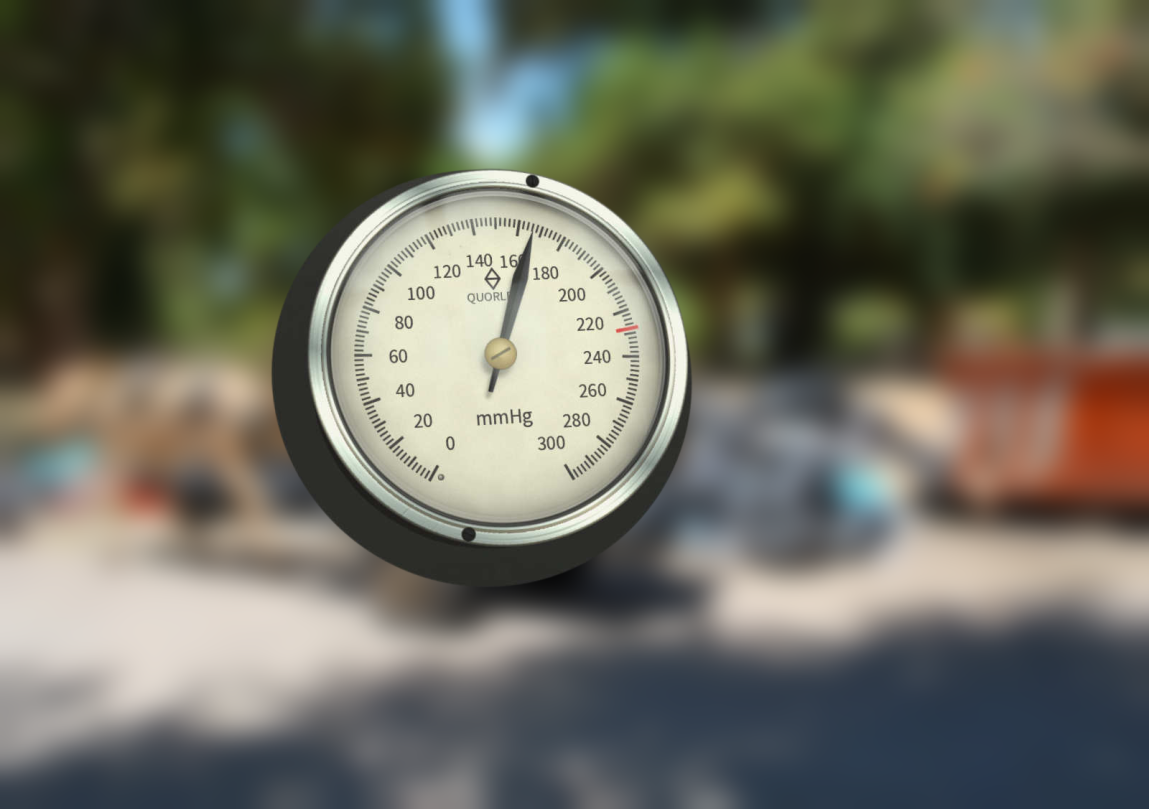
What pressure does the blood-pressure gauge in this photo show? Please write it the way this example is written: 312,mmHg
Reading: 166,mmHg
